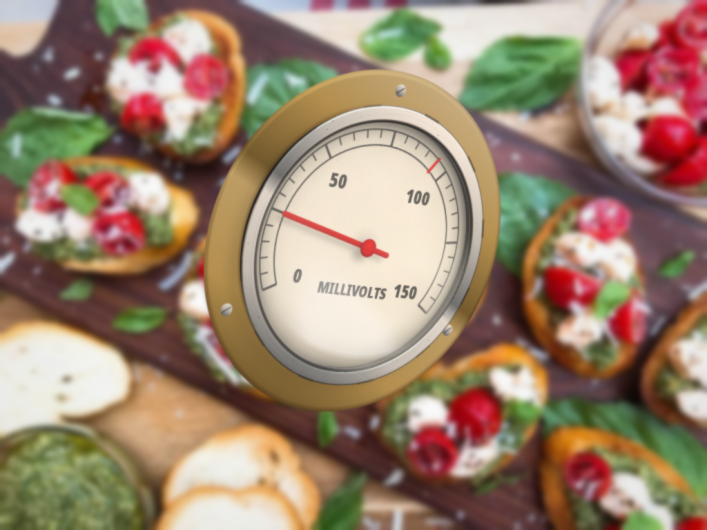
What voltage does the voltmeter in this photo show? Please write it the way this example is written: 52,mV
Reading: 25,mV
